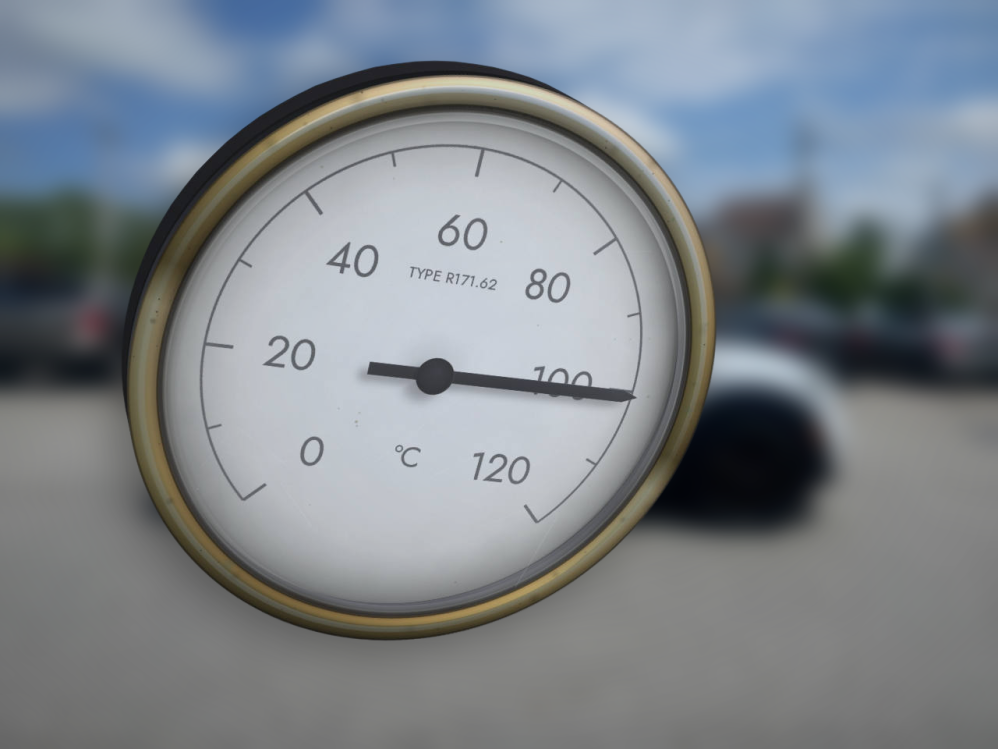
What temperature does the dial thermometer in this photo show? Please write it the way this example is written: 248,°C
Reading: 100,°C
